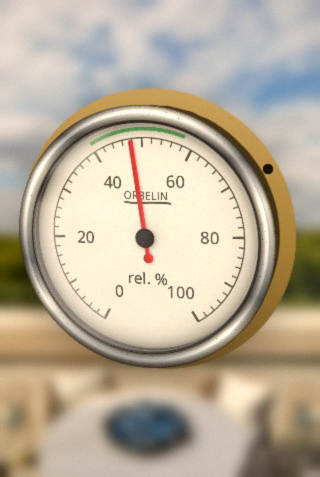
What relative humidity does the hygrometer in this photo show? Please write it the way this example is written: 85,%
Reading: 48,%
